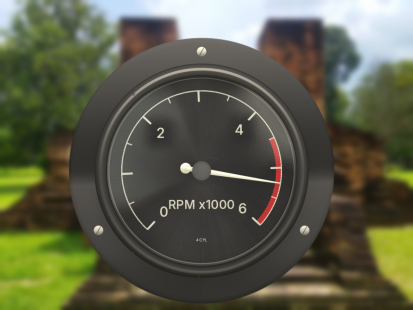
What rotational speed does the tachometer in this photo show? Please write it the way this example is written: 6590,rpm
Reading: 5250,rpm
